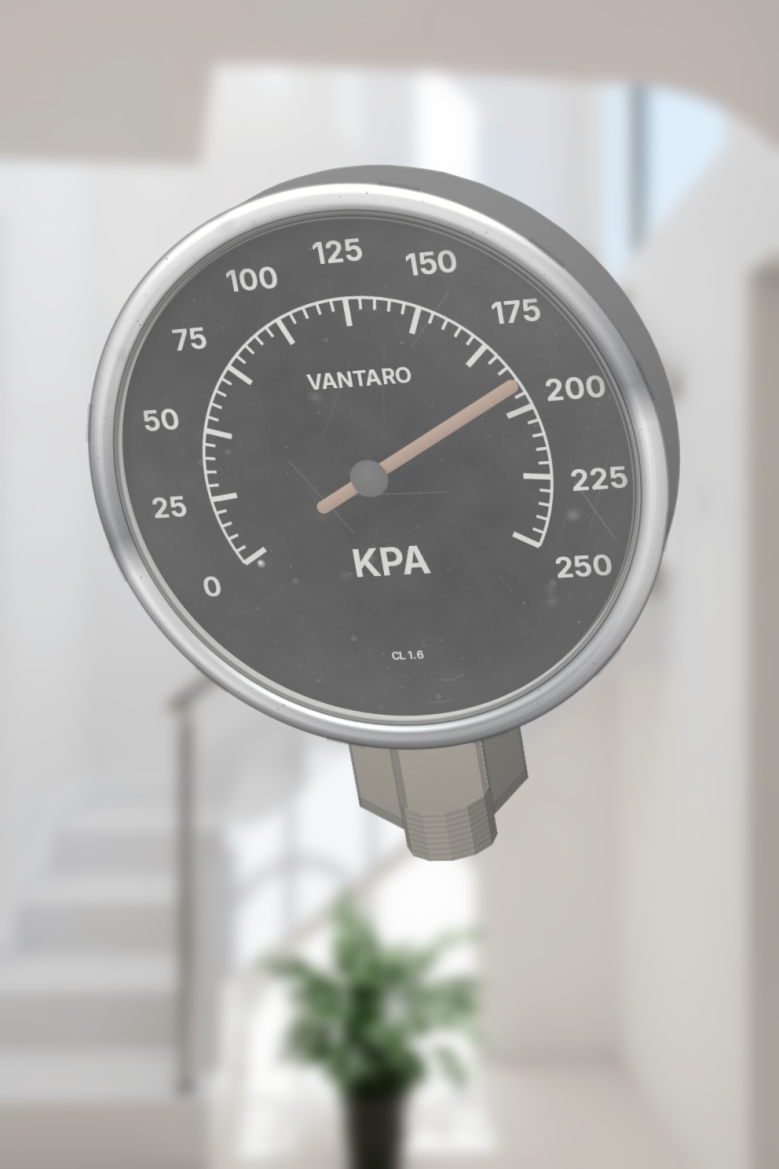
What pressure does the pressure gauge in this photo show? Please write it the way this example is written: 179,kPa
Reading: 190,kPa
